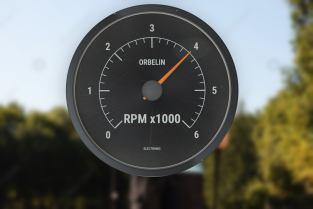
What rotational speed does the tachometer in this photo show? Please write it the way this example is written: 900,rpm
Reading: 4000,rpm
